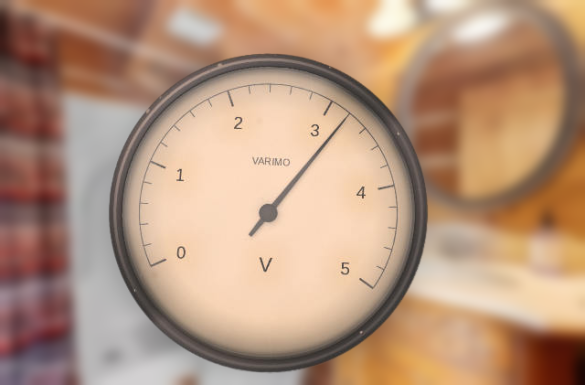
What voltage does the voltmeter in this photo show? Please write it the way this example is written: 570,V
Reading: 3.2,V
